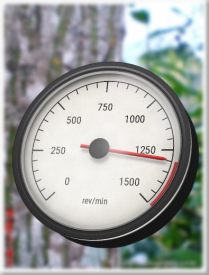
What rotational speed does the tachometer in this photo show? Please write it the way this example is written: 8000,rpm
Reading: 1300,rpm
